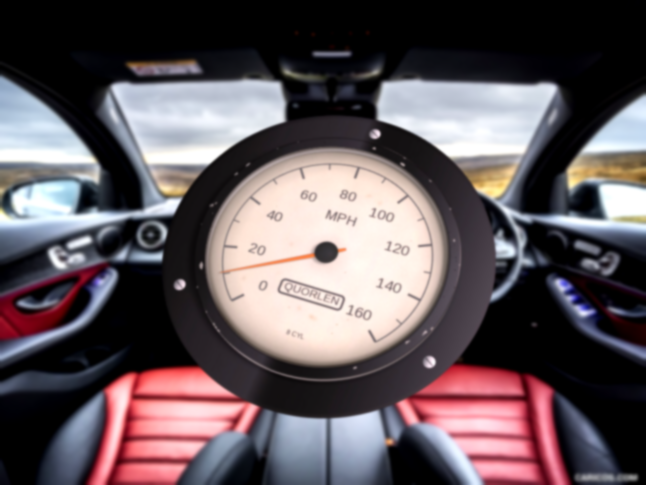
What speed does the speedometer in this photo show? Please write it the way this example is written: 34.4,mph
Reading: 10,mph
